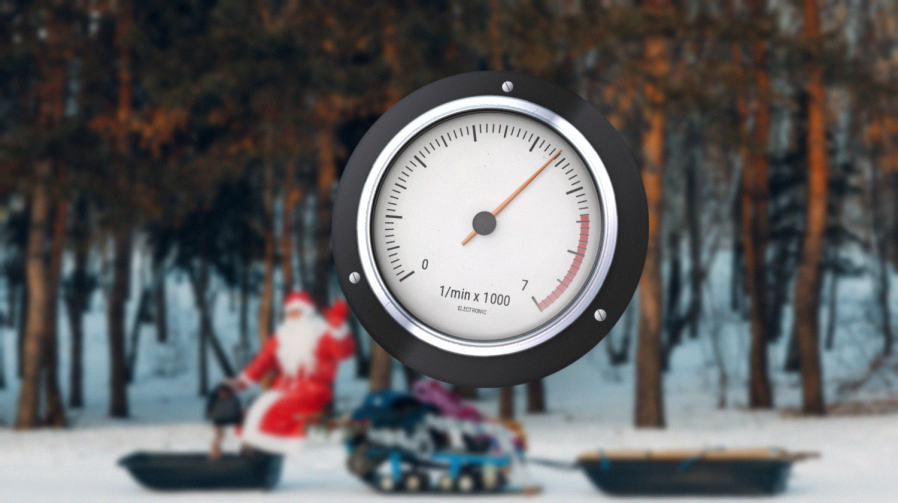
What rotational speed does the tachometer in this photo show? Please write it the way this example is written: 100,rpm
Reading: 4400,rpm
